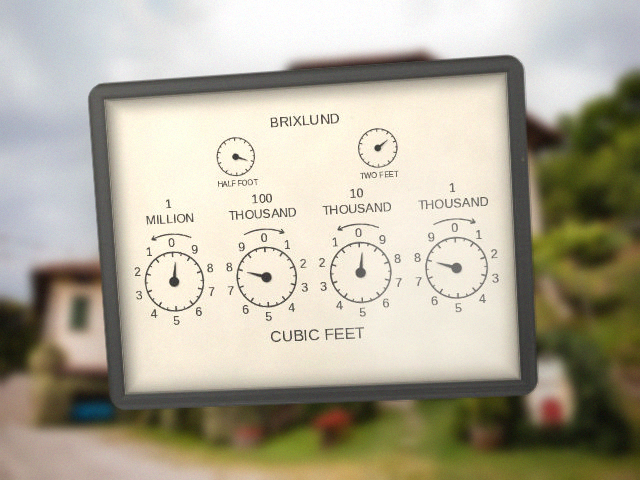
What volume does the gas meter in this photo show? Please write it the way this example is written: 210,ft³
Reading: 979800,ft³
